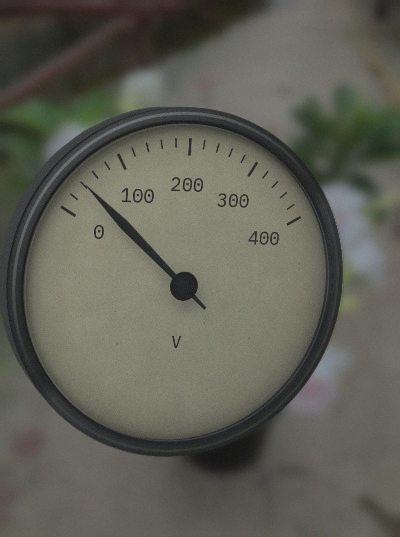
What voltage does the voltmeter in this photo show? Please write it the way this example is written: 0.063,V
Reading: 40,V
